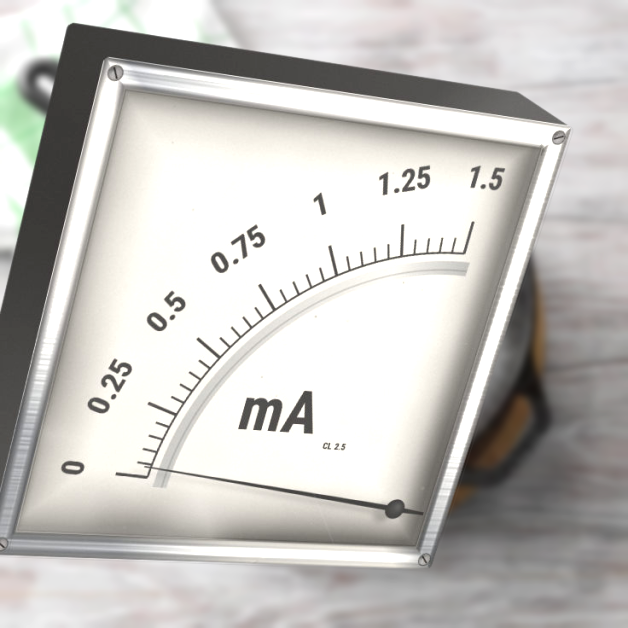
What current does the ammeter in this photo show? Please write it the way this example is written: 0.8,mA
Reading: 0.05,mA
